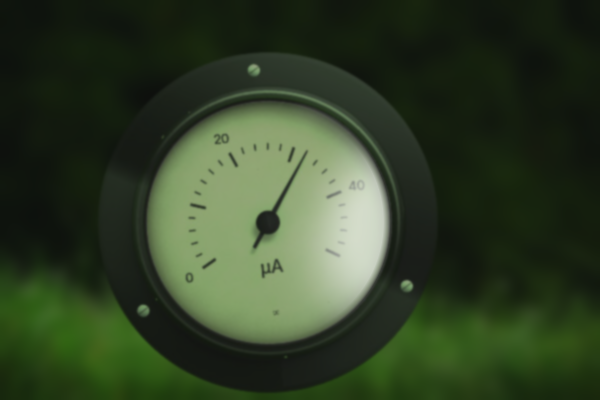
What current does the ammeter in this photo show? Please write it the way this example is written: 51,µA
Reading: 32,µA
